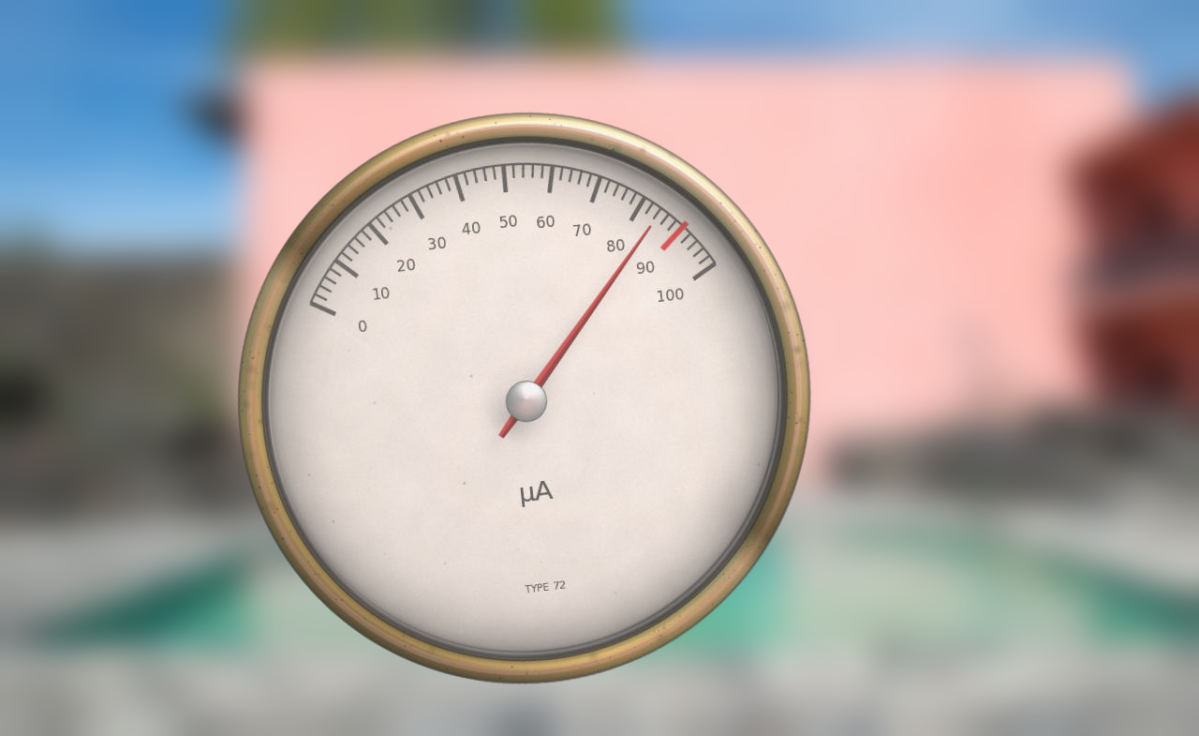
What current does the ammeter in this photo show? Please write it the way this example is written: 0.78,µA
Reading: 84,µA
